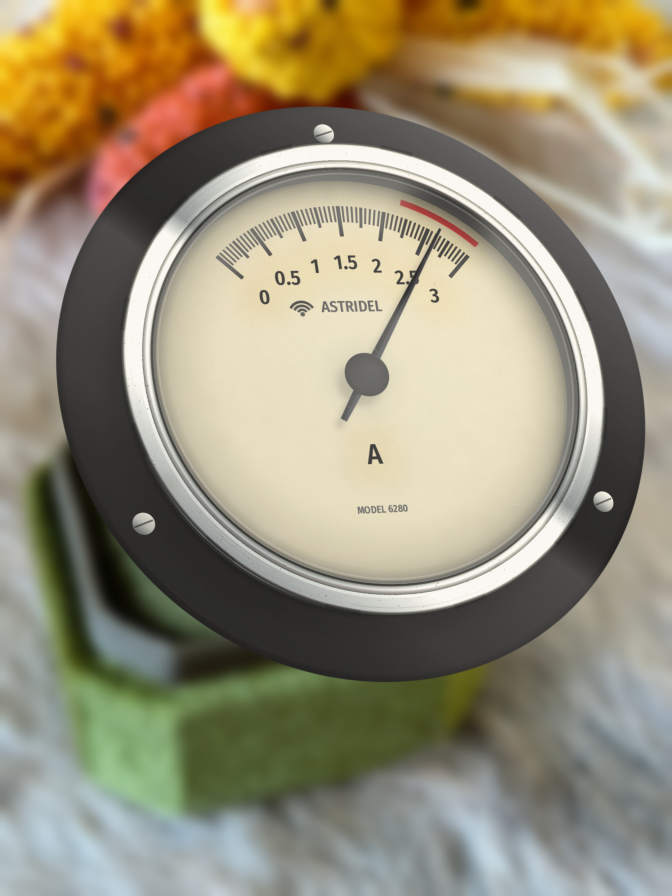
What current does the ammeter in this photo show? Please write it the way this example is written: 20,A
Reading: 2.6,A
